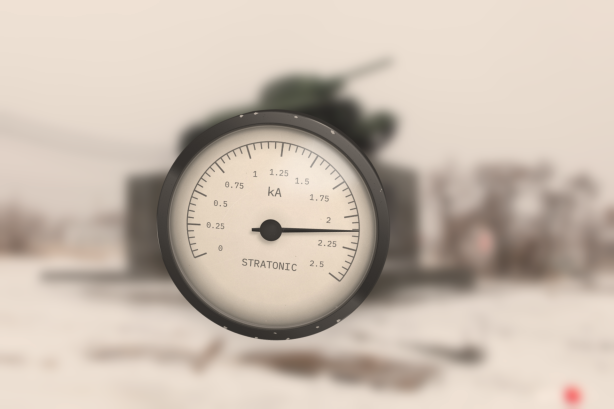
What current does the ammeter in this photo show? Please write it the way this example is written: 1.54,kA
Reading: 2.1,kA
